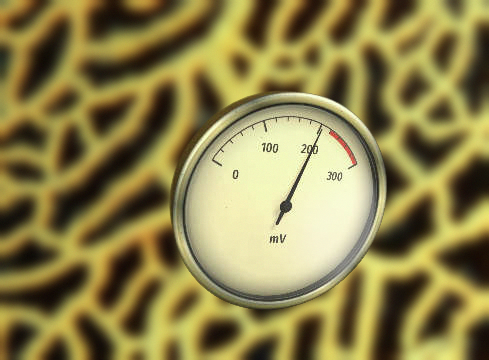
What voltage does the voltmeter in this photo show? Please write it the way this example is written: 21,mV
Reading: 200,mV
